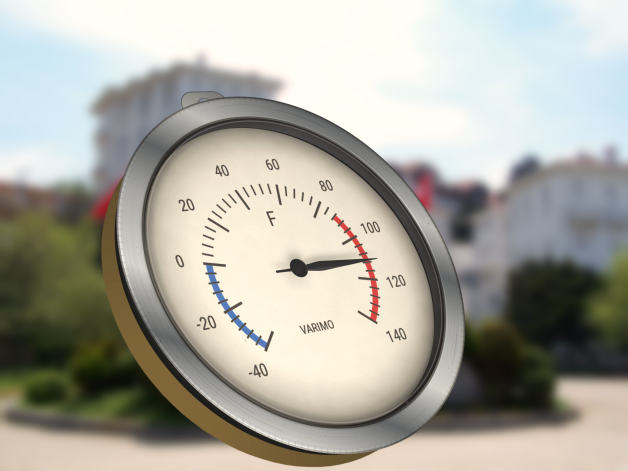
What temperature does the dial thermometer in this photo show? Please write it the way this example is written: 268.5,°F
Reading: 112,°F
